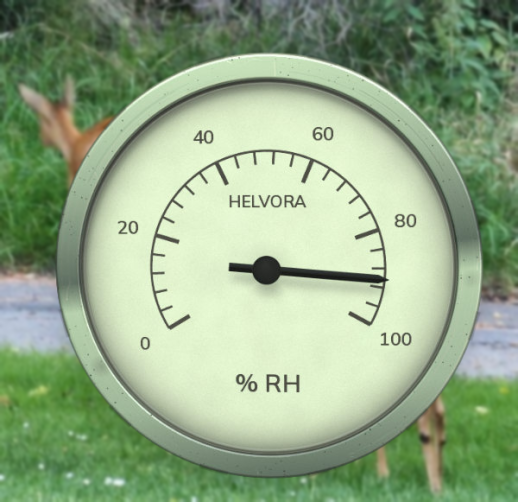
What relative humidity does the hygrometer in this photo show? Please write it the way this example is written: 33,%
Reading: 90,%
